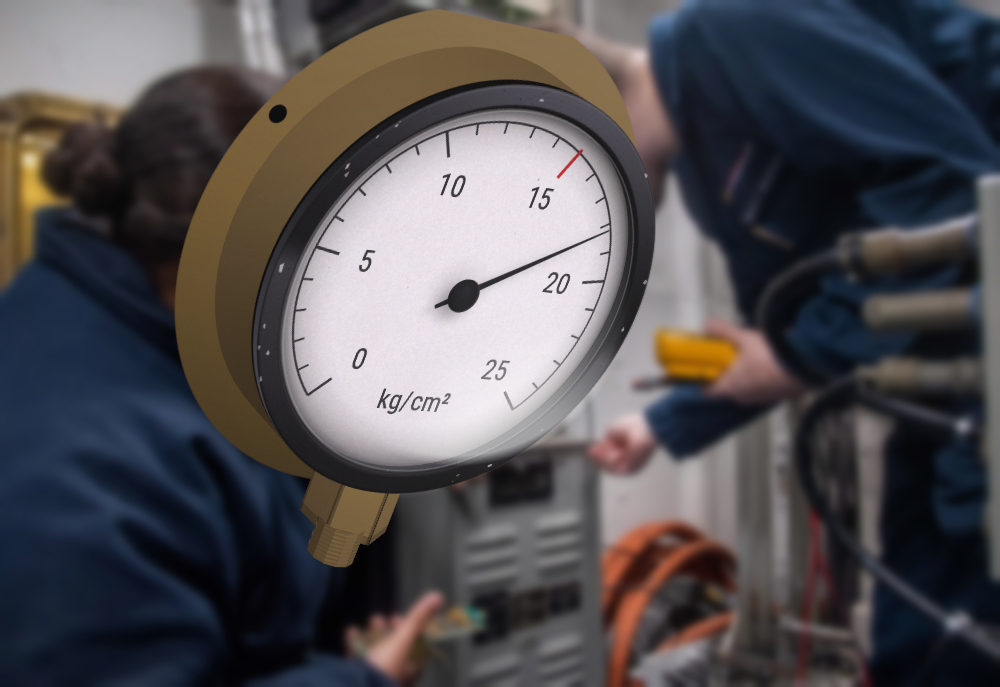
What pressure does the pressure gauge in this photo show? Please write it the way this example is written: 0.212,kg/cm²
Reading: 18,kg/cm²
